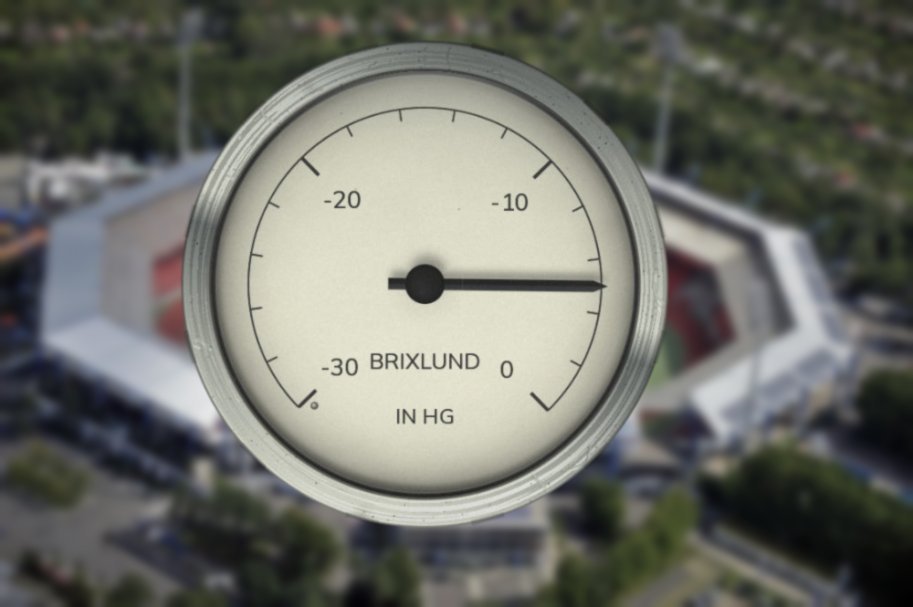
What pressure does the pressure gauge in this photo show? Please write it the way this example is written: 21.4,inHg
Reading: -5,inHg
